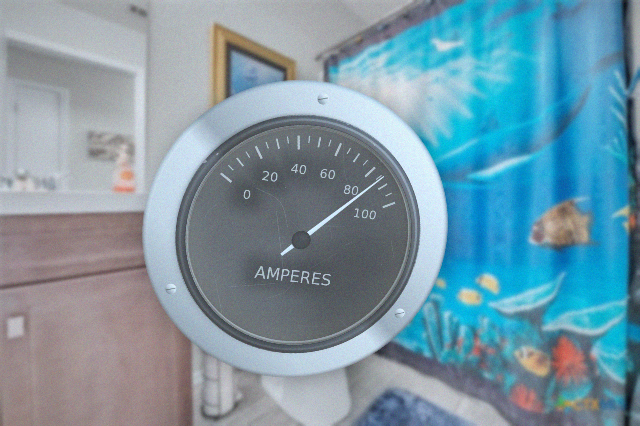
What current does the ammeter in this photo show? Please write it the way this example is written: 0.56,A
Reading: 85,A
